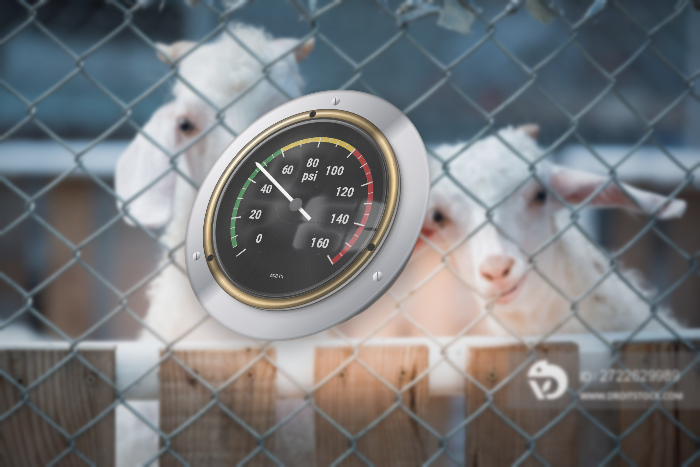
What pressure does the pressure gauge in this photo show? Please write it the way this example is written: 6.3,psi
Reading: 47.5,psi
